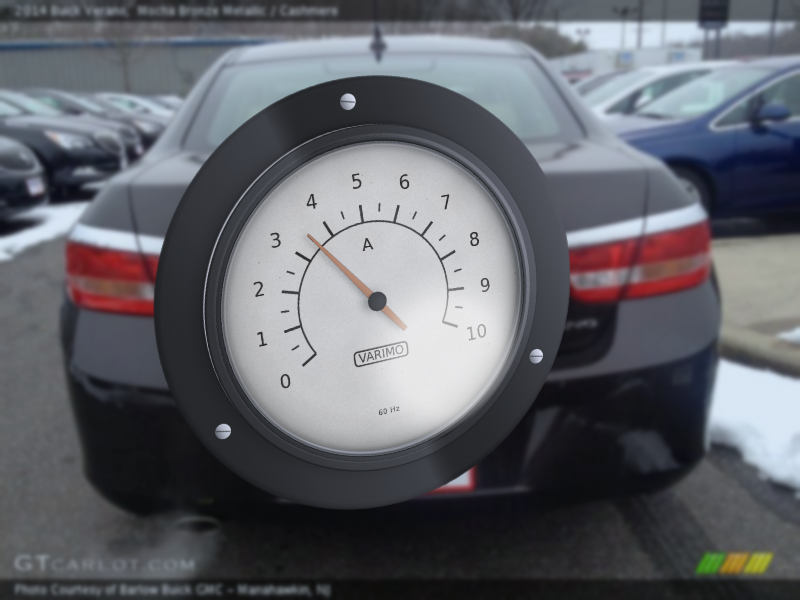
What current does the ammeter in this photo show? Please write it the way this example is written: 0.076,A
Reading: 3.5,A
